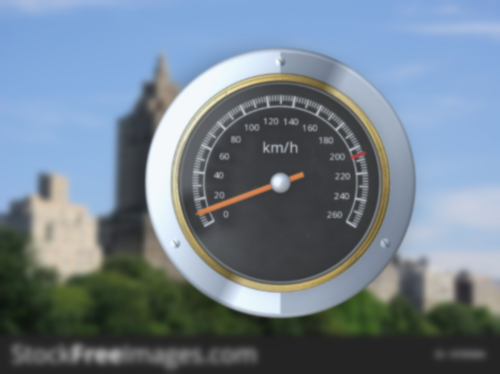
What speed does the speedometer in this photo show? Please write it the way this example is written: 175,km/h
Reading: 10,km/h
